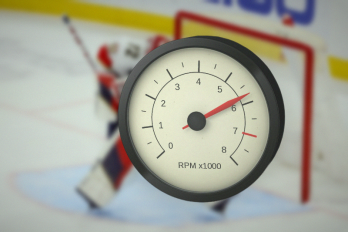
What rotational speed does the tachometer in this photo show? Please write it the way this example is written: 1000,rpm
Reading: 5750,rpm
